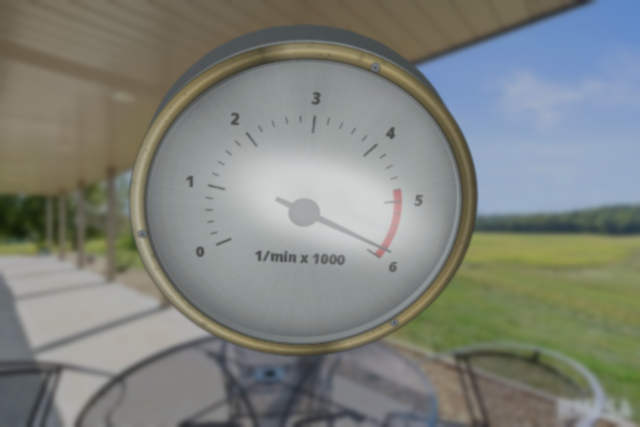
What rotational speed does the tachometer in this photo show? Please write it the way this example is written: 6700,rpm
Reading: 5800,rpm
